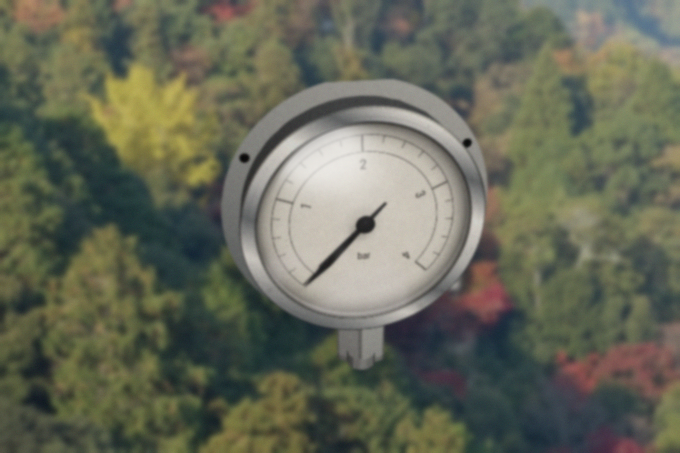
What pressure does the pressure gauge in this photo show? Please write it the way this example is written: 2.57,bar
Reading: 0,bar
